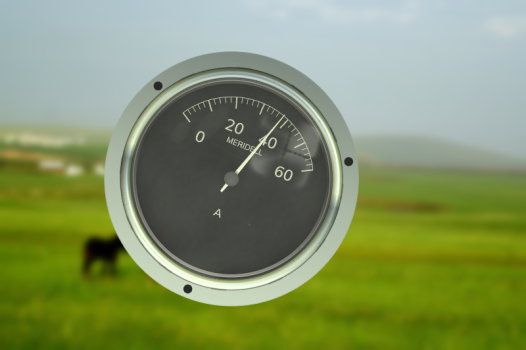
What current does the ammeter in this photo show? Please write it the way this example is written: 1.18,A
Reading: 38,A
